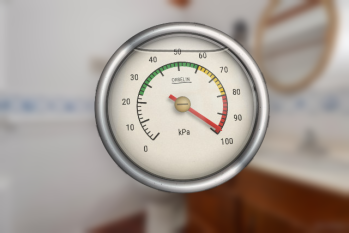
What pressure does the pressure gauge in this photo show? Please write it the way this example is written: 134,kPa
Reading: 98,kPa
